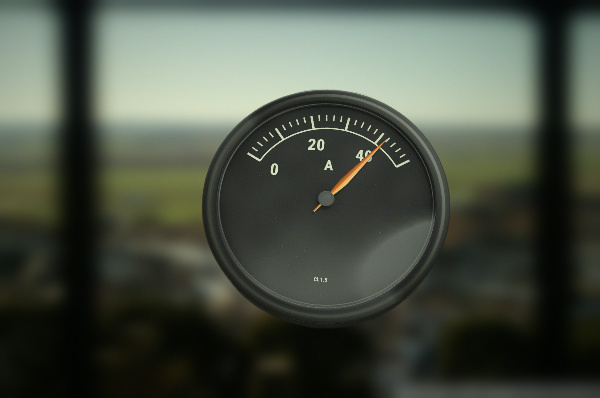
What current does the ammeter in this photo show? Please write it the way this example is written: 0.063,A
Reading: 42,A
